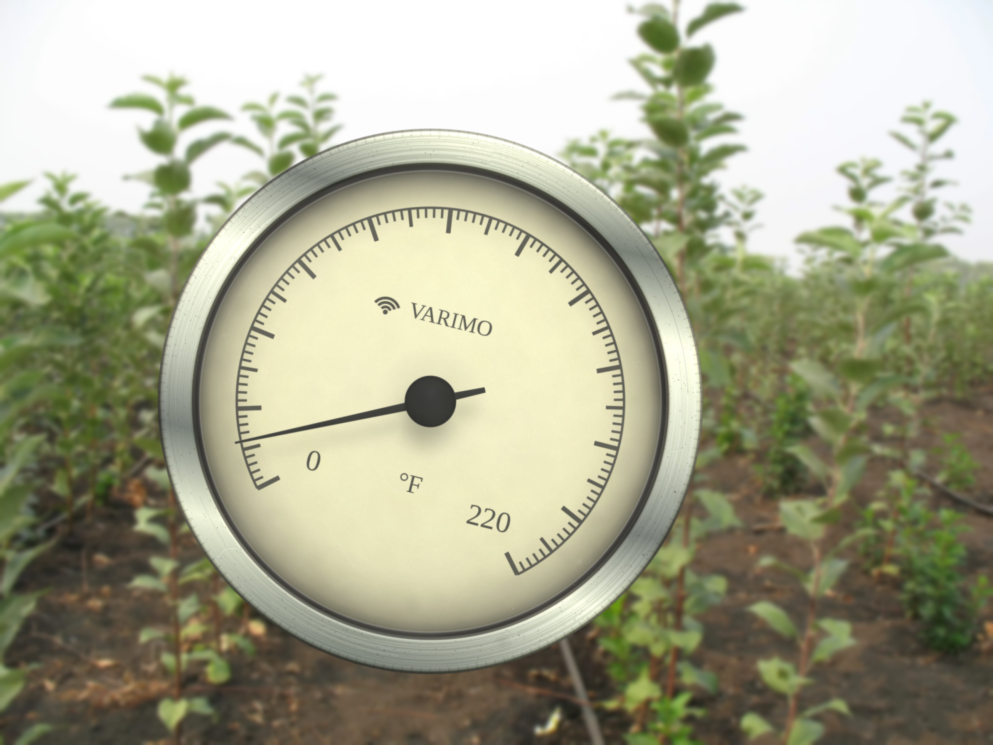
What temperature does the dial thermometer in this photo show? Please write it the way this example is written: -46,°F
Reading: 12,°F
